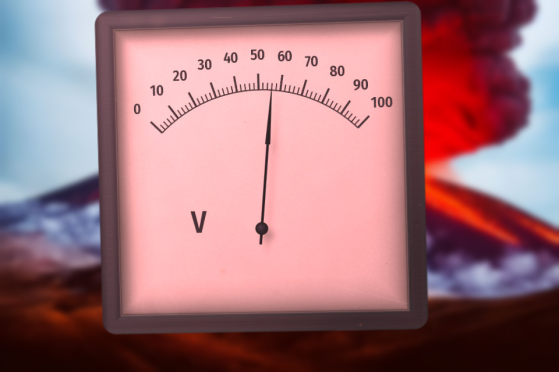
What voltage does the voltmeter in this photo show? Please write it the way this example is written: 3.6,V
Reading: 56,V
